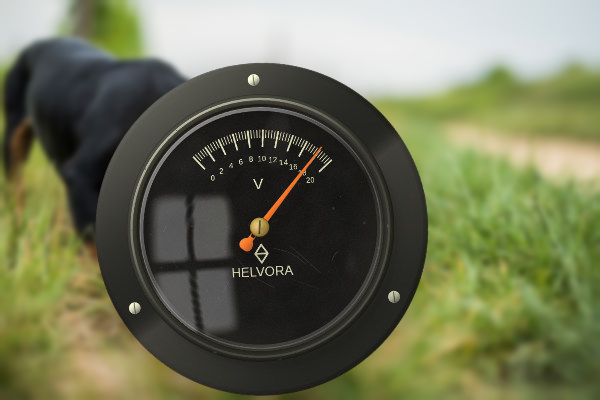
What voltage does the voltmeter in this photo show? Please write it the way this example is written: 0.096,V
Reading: 18,V
